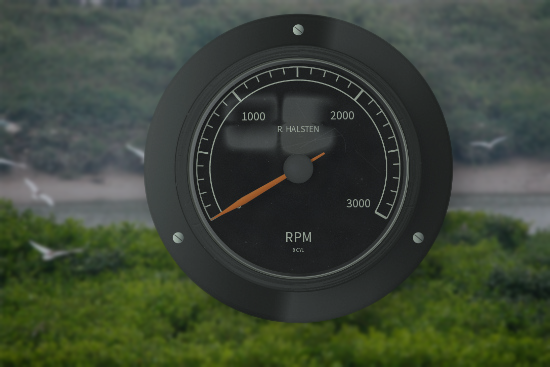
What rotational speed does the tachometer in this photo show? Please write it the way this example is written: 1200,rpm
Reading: 0,rpm
